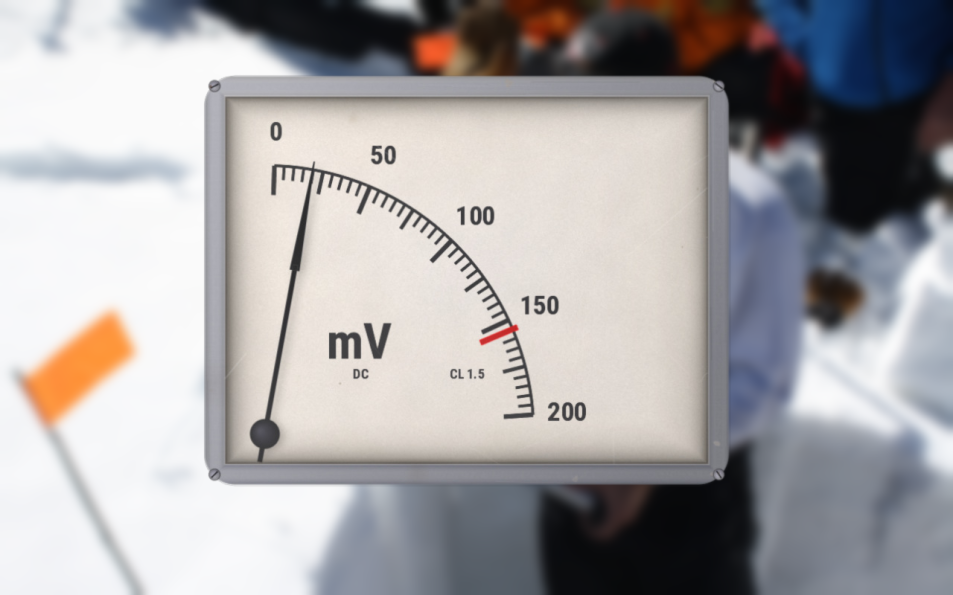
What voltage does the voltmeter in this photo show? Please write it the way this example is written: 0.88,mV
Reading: 20,mV
